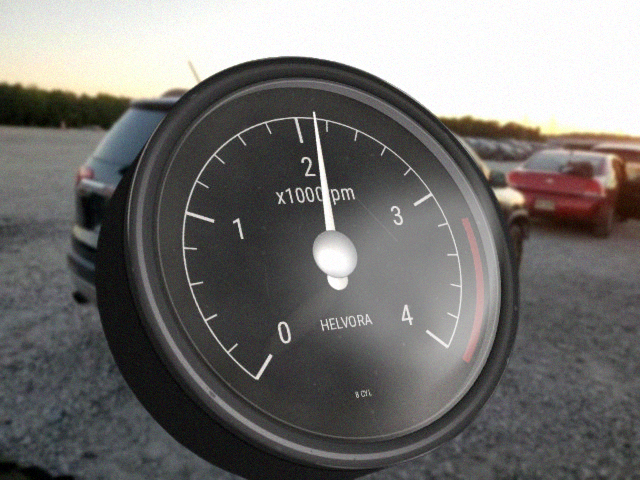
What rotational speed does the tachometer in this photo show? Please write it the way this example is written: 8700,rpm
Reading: 2100,rpm
